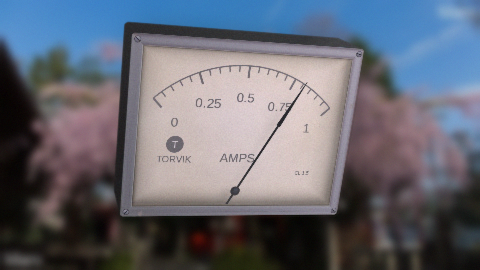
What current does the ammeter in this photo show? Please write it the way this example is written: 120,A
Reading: 0.8,A
